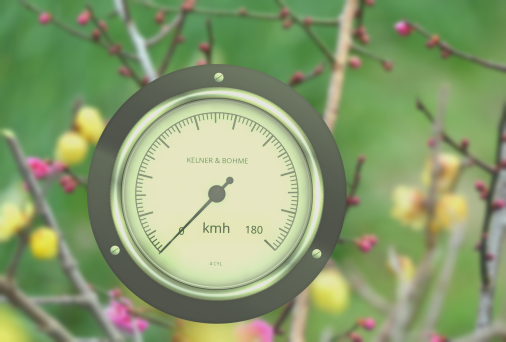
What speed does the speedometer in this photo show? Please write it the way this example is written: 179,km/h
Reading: 0,km/h
